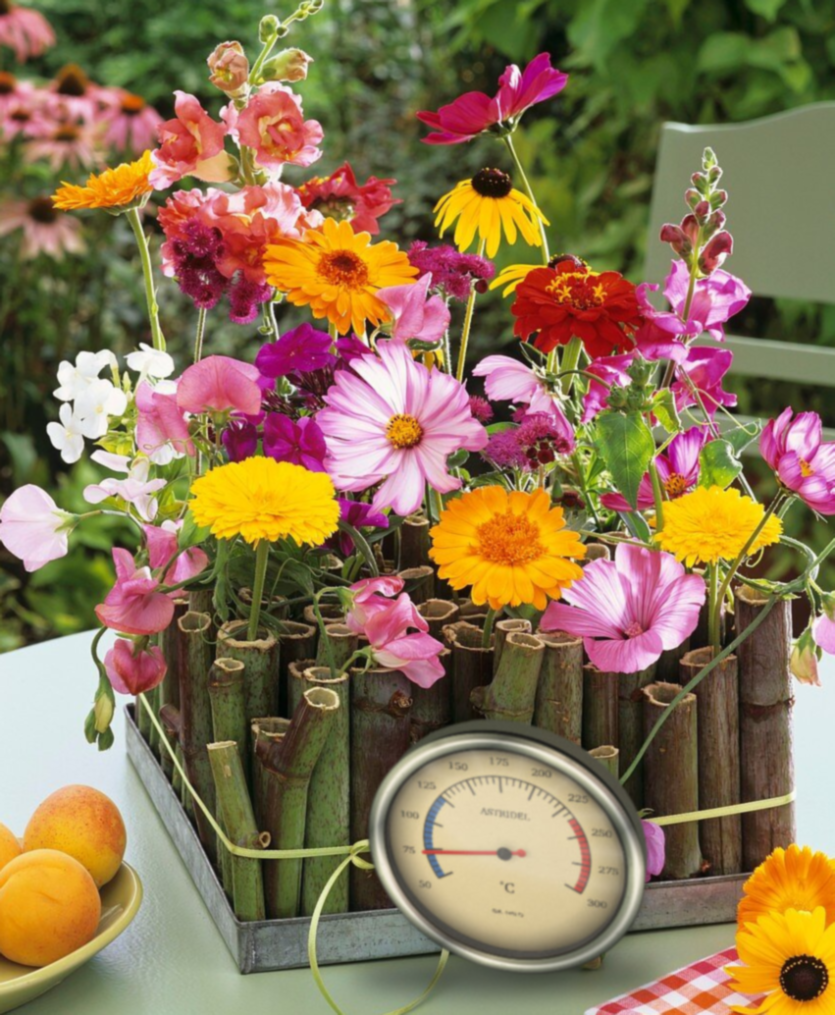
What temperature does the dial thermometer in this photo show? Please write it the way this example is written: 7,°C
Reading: 75,°C
